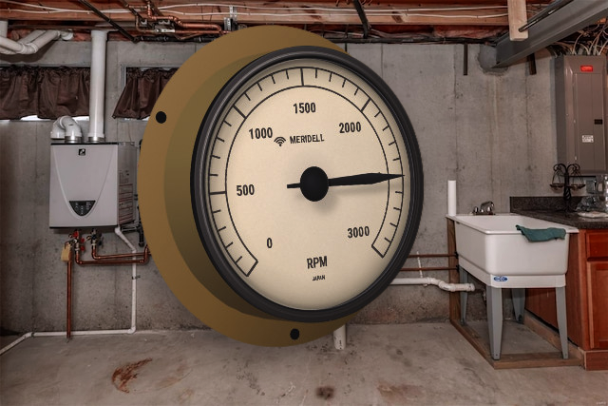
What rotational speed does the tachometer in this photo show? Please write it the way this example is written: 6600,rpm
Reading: 2500,rpm
